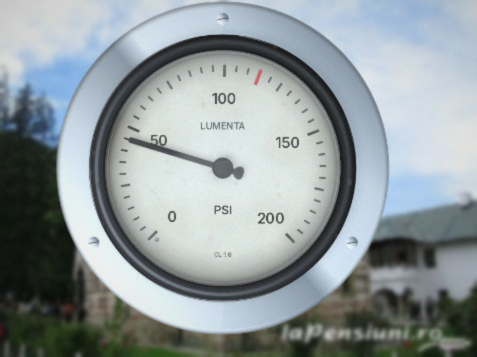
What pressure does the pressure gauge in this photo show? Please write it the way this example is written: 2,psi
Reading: 45,psi
